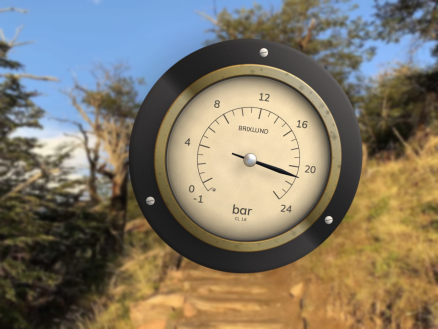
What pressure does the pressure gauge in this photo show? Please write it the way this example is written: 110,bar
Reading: 21,bar
